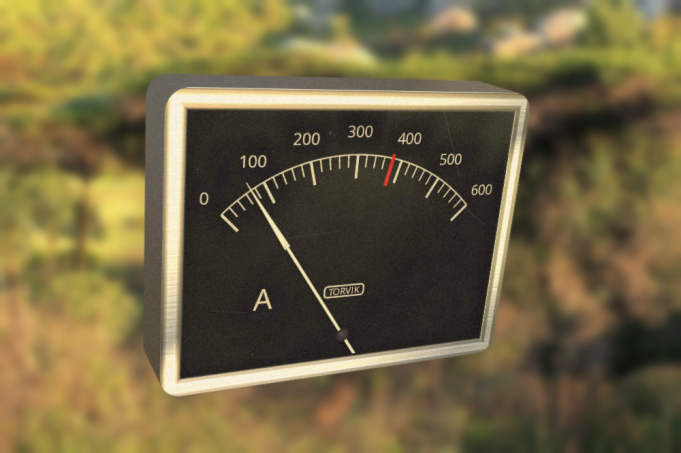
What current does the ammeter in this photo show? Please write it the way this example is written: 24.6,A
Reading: 70,A
